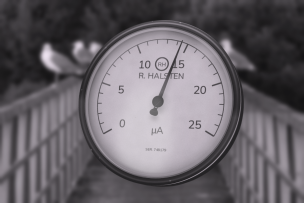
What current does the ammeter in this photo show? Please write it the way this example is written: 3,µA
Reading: 14.5,µA
